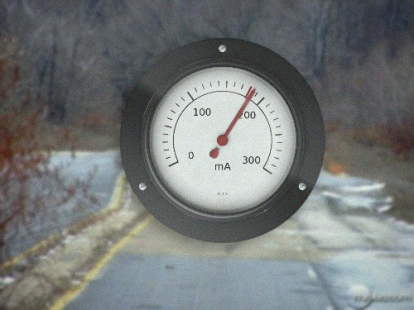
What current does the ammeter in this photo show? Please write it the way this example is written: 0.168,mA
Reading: 185,mA
